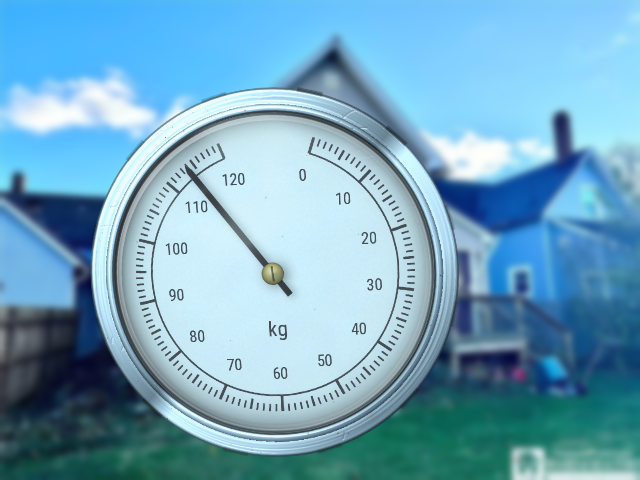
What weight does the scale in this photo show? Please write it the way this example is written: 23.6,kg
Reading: 114,kg
